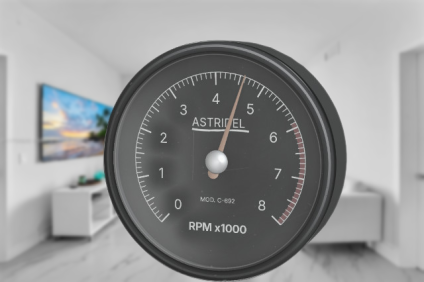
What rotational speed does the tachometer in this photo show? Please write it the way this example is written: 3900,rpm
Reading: 4600,rpm
